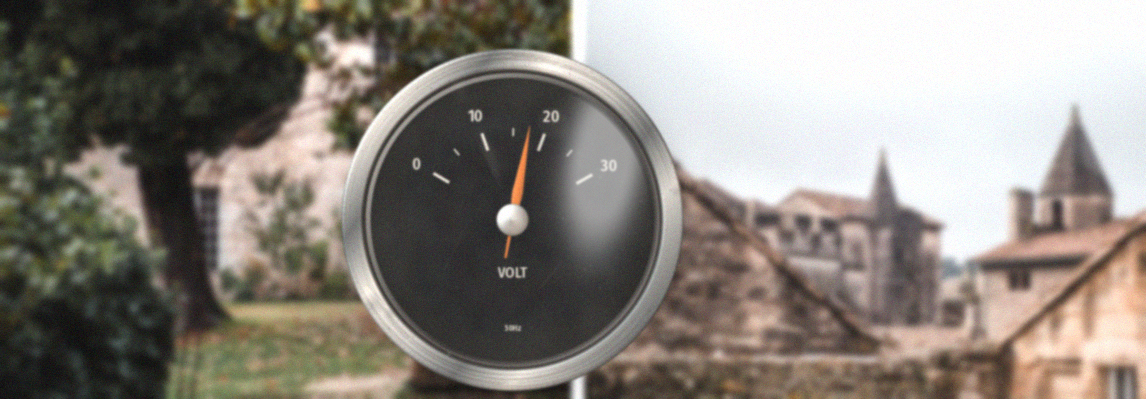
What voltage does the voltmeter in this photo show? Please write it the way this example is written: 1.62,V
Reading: 17.5,V
